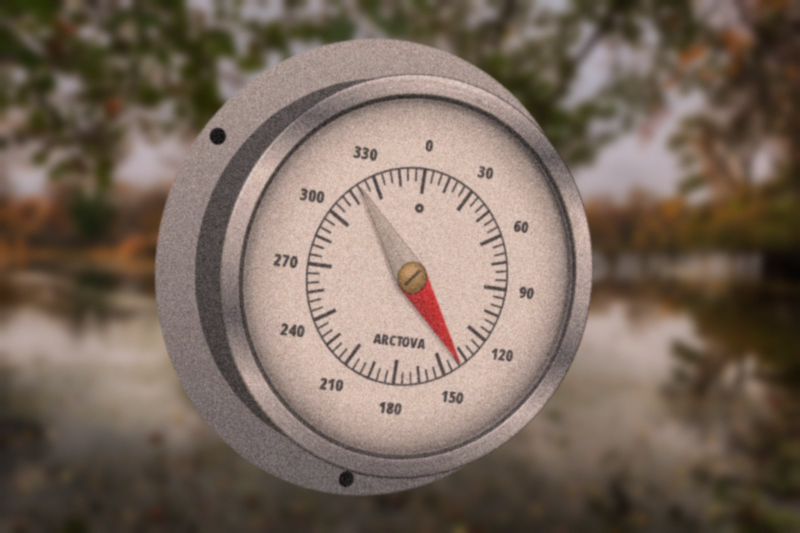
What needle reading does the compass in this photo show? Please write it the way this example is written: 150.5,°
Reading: 140,°
